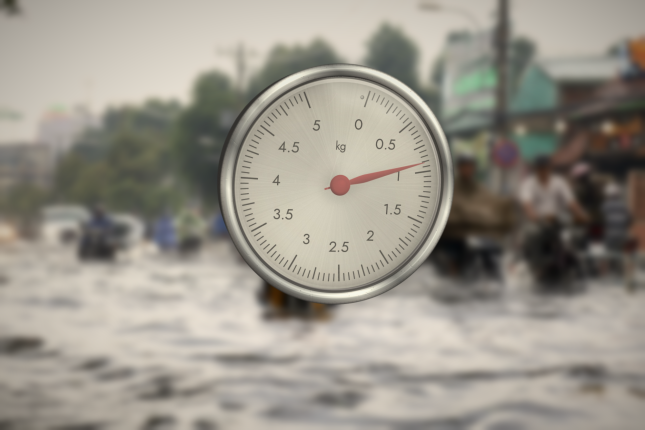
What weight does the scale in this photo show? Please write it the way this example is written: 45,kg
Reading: 0.9,kg
